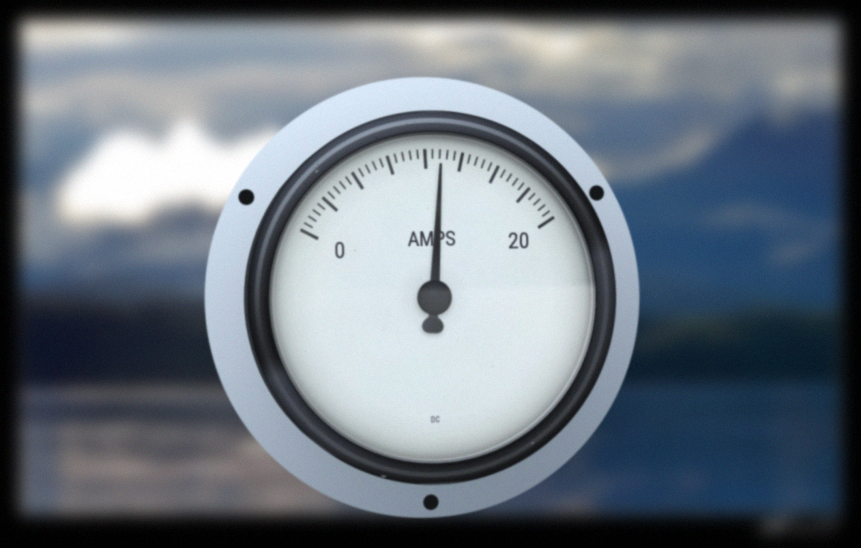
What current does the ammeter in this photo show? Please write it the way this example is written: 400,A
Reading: 11,A
